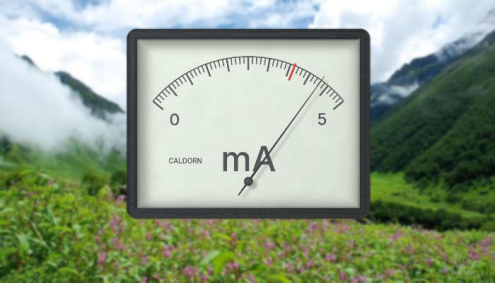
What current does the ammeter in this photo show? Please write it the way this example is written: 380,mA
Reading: 4.3,mA
